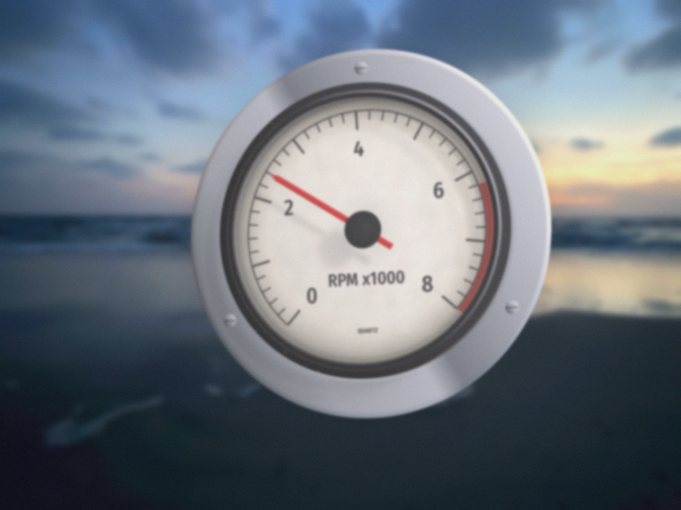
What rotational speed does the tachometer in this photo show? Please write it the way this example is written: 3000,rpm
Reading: 2400,rpm
